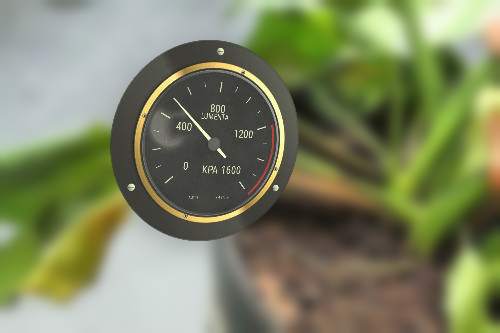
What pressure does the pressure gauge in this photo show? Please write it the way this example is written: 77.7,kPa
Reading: 500,kPa
